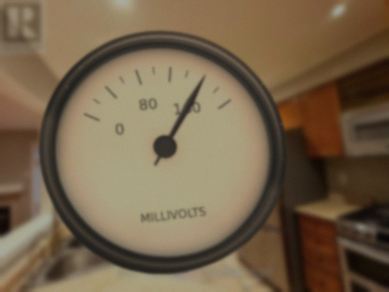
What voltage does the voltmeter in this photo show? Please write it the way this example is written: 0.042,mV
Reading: 160,mV
